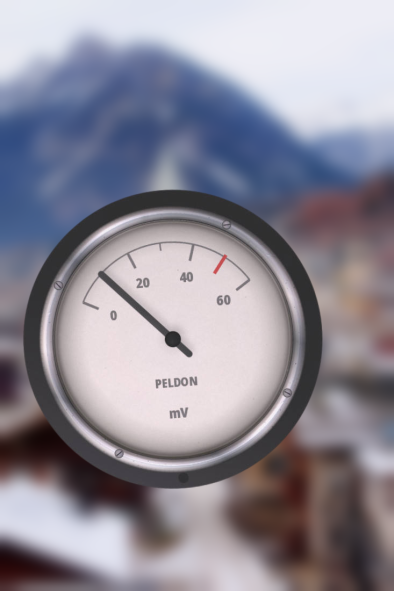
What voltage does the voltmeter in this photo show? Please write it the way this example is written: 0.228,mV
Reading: 10,mV
